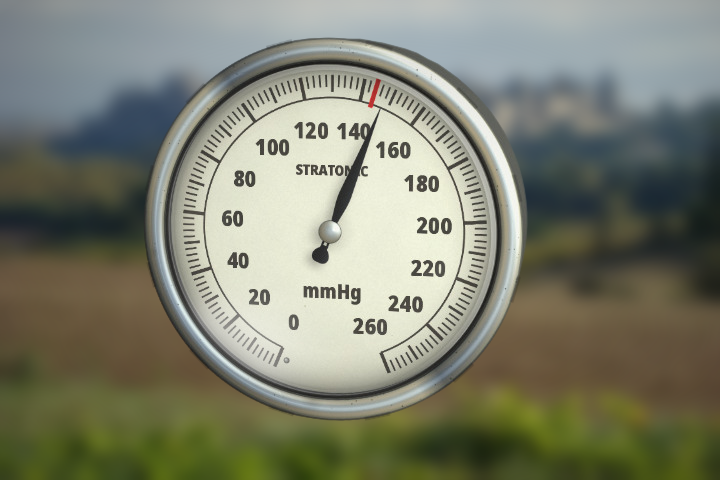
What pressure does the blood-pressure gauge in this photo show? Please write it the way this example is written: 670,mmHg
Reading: 148,mmHg
